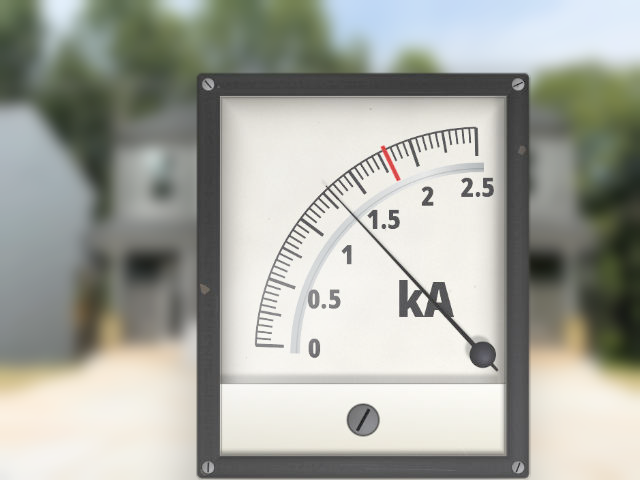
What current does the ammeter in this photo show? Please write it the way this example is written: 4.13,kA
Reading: 1.3,kA
